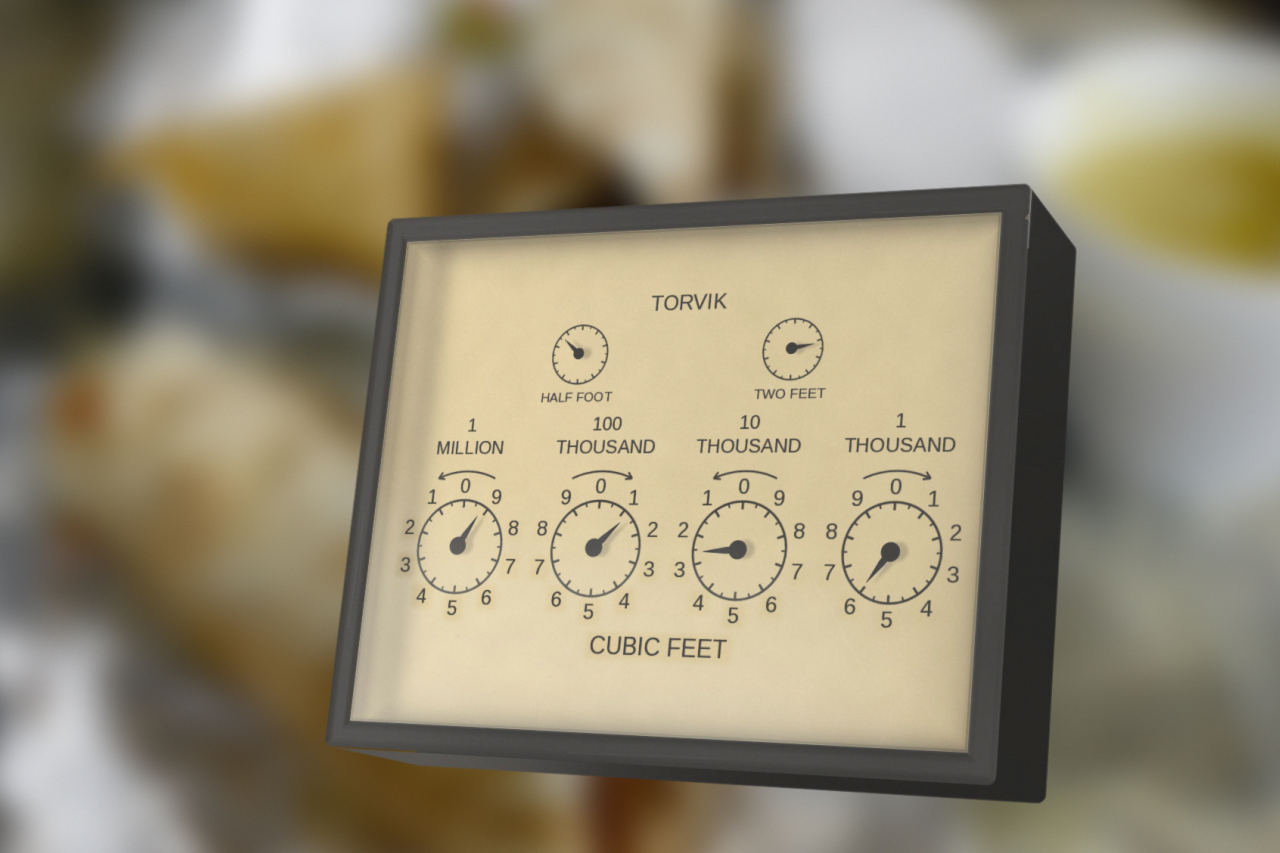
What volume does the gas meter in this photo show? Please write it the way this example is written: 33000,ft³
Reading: 912600,ft³
